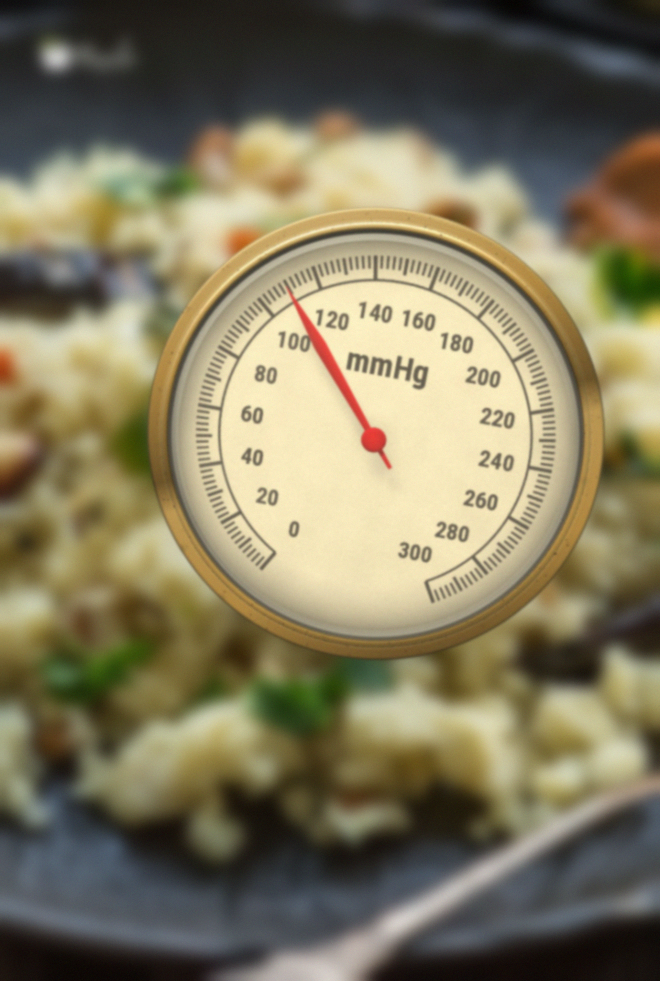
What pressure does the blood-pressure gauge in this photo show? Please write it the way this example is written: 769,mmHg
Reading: 110,mmHg
